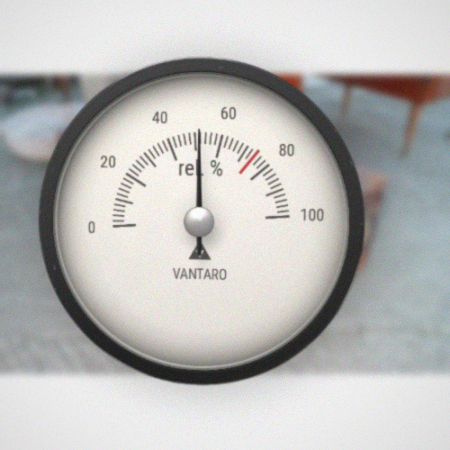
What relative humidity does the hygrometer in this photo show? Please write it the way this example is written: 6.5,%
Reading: 52,%
